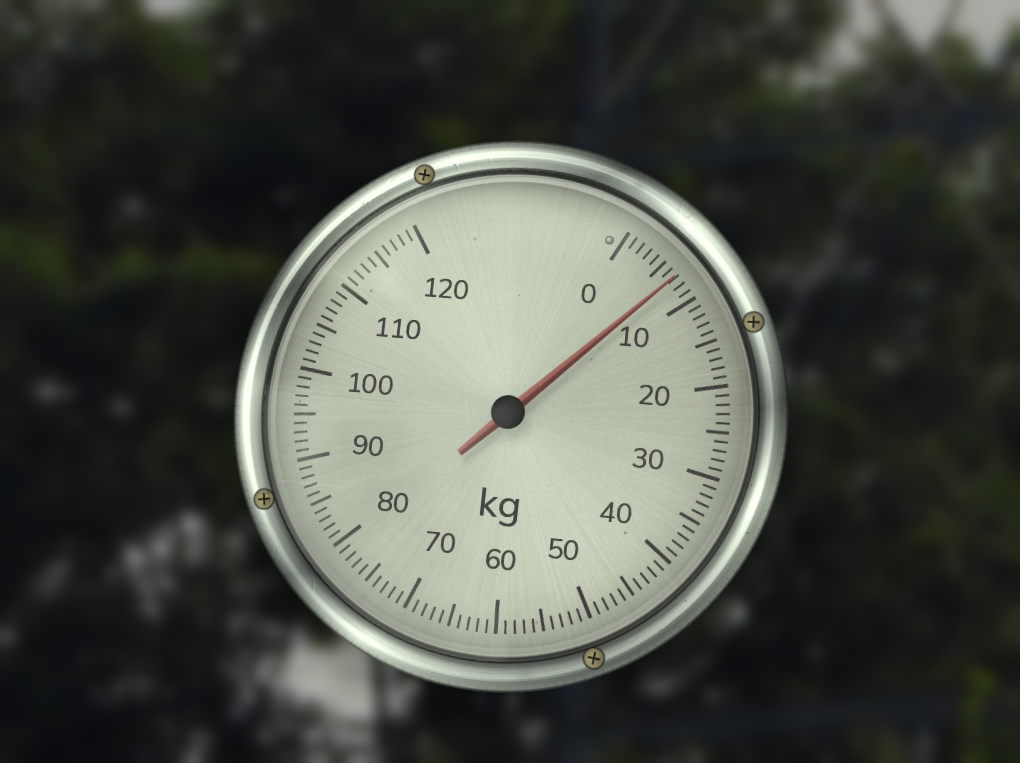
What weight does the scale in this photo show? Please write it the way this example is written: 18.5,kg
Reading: 7,kg
